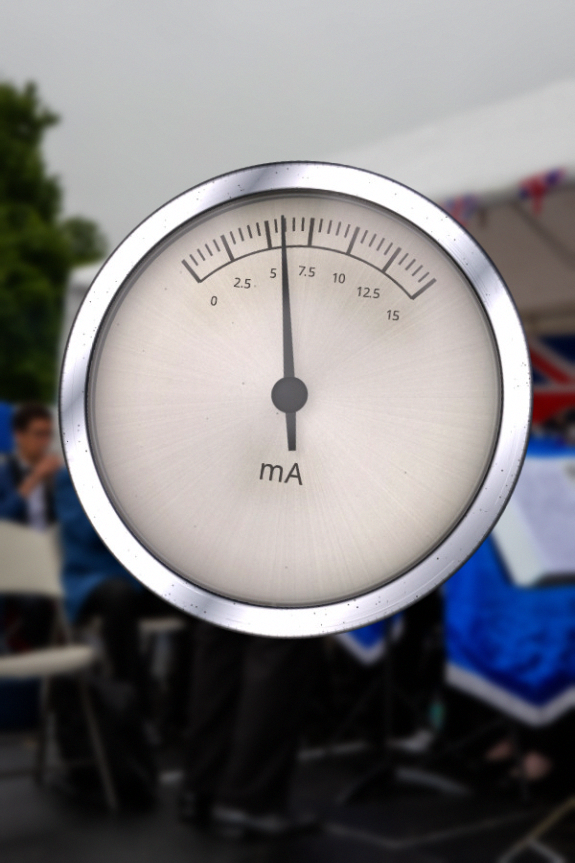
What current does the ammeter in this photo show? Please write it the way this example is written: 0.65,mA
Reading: 6,mA
